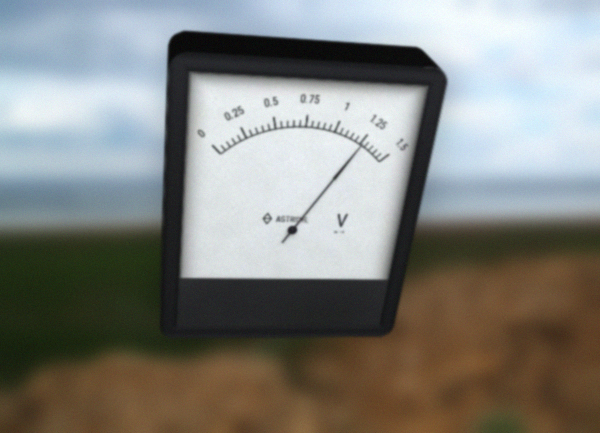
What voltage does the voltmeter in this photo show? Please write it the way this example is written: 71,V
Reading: 1.25,V
